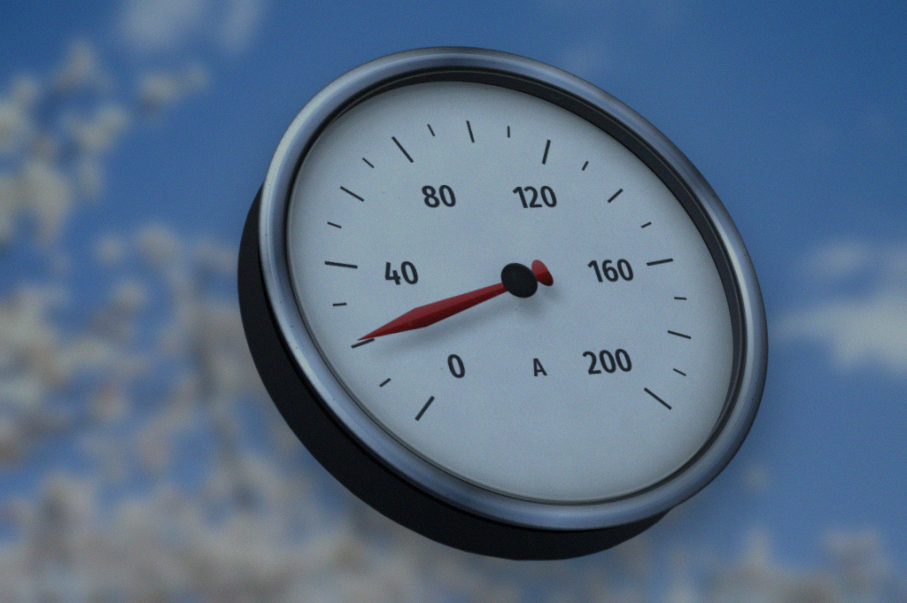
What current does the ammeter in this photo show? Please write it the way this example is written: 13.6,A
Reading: 20,A
